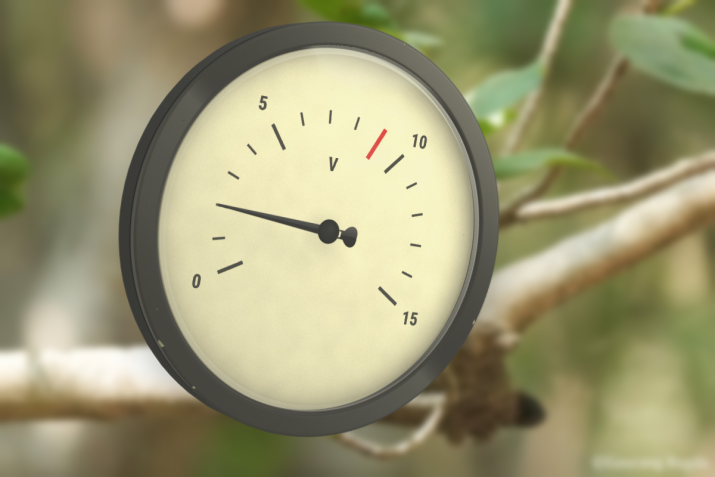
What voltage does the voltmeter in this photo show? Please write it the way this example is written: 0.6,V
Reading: 2,V
